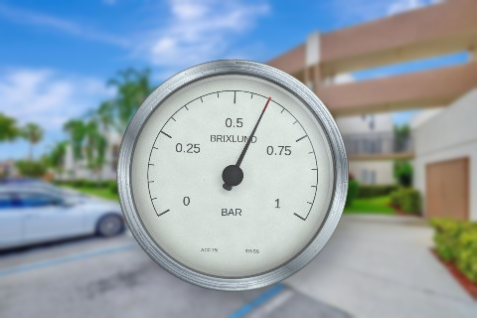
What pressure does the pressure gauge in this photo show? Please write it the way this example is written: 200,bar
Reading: 0.6,bar
